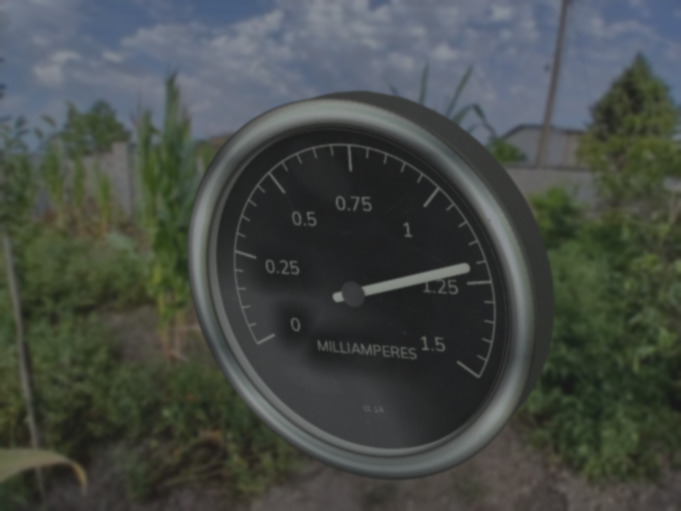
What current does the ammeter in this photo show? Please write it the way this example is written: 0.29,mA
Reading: 1.2,mA
